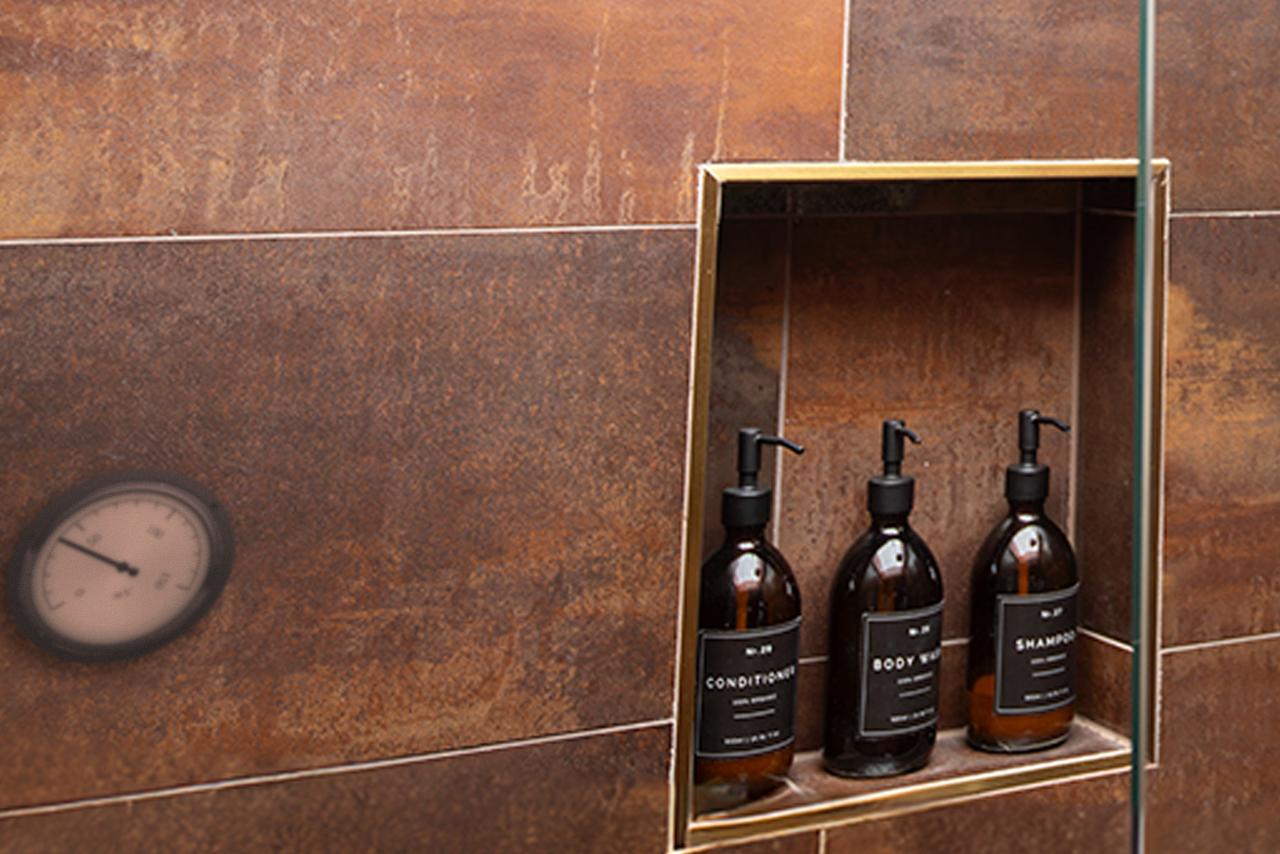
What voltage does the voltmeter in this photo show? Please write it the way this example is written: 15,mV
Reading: 40,mV
